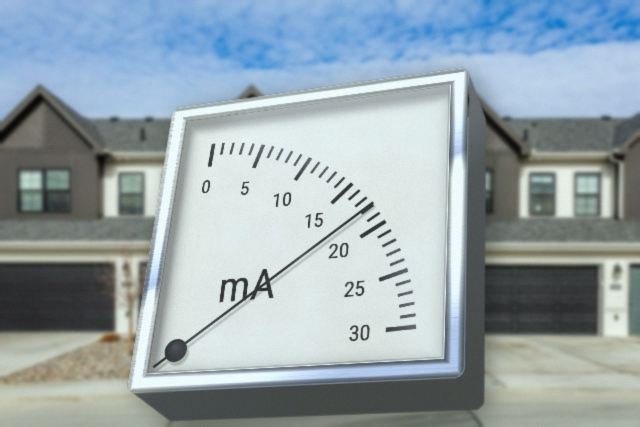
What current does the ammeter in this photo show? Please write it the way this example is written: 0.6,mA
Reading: 18,mA
